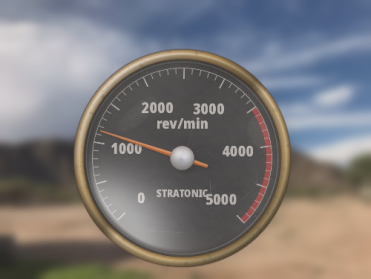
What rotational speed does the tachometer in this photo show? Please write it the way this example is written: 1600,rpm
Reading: 1150,rpm
